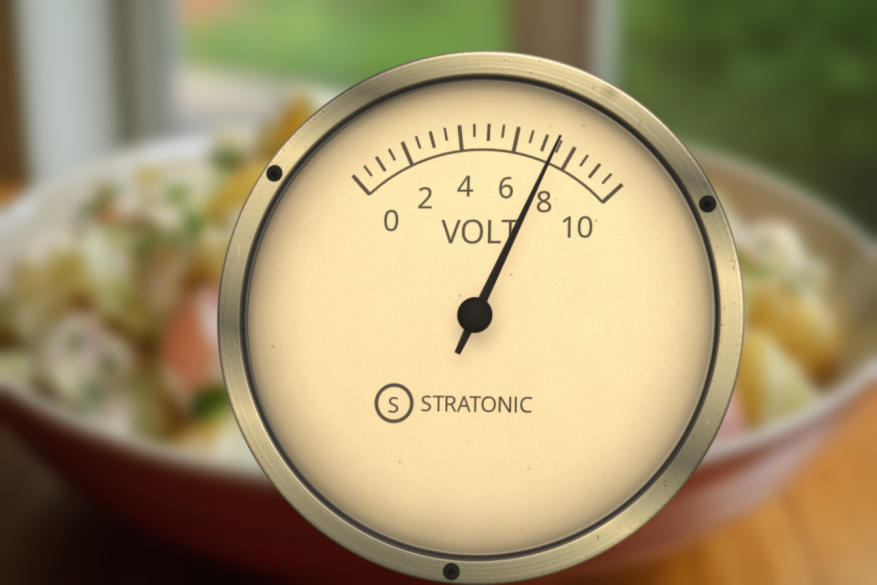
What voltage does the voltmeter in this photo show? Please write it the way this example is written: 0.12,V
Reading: 7.5,V
